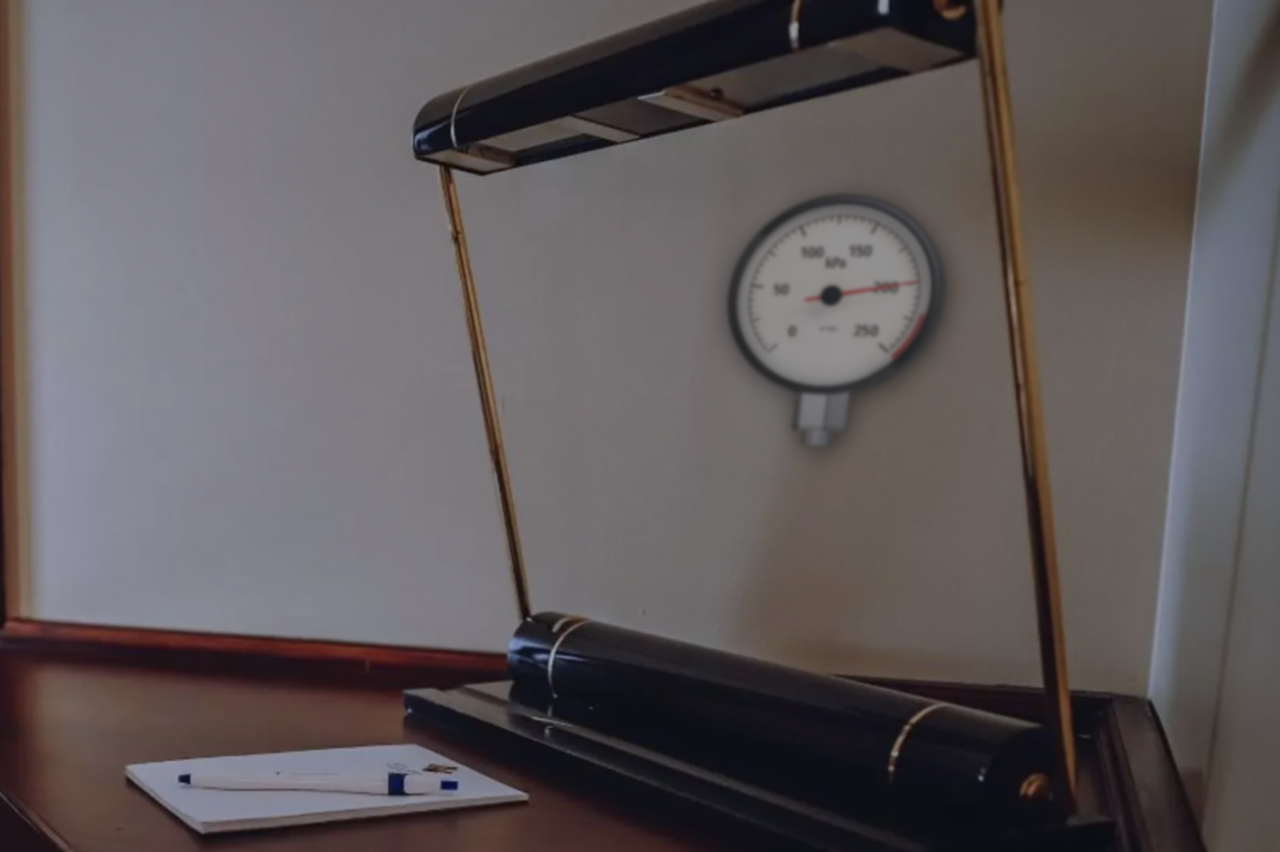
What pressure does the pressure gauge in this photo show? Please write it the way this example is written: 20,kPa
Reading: 200,kPa
